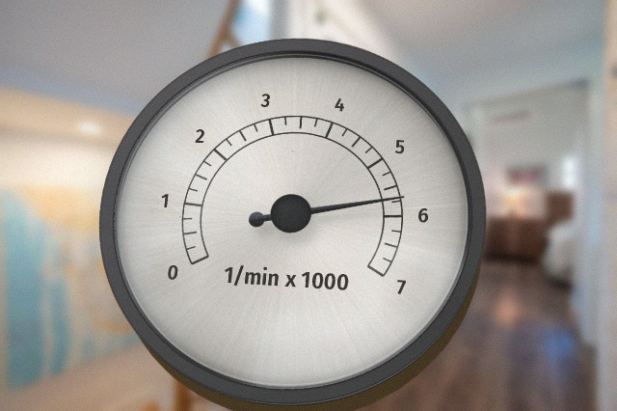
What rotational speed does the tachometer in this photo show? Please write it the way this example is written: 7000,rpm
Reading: 5750,rpm
